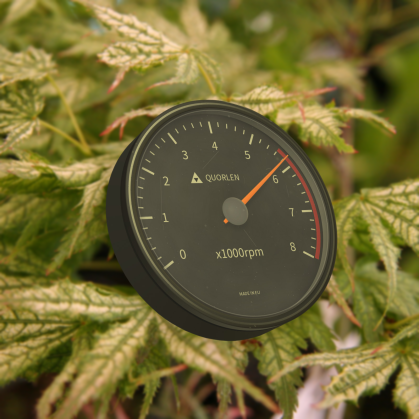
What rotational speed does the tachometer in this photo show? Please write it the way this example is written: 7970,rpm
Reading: 5800,rpm
